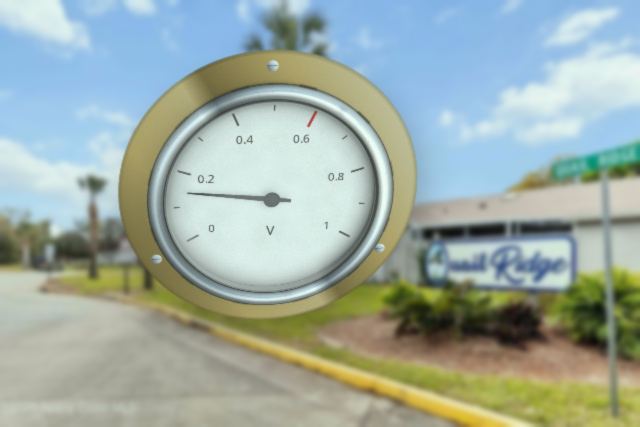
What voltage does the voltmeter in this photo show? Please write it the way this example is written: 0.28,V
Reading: 0.15,V
